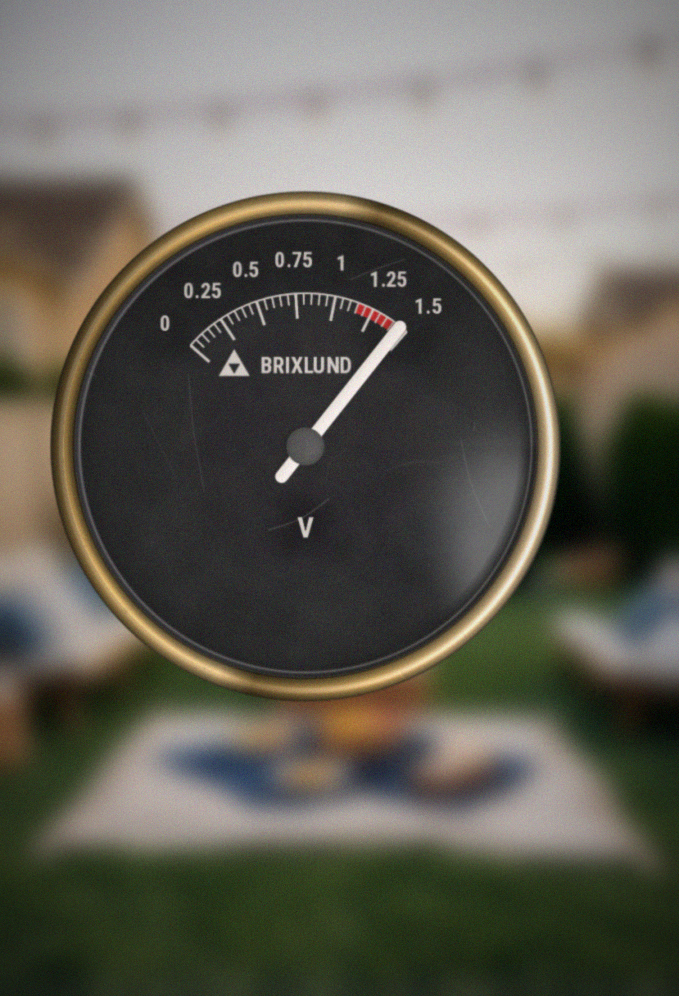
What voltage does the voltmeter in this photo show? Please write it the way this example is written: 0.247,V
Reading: 1.45,V
